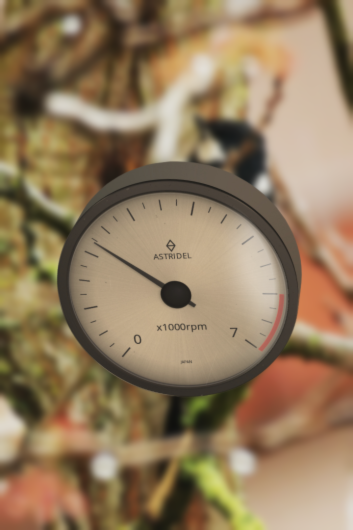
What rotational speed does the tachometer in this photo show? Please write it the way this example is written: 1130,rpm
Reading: 2250,rpm
